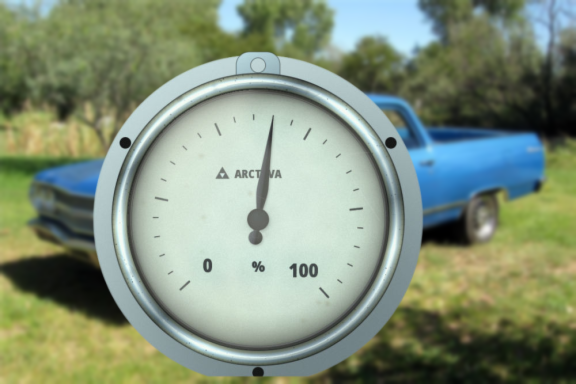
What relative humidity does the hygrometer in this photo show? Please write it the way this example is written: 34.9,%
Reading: 52,%
